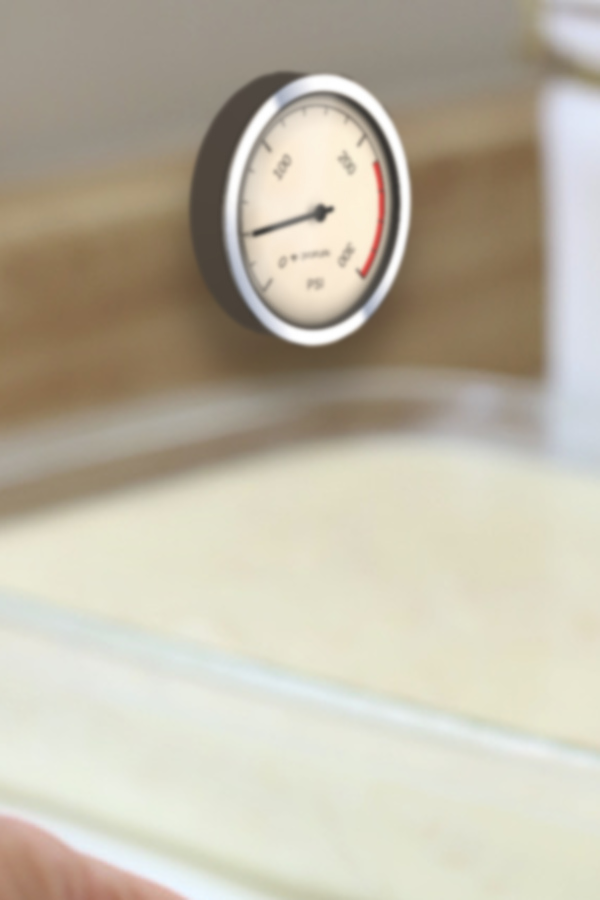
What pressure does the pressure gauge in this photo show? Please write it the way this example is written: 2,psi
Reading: 40,psi
